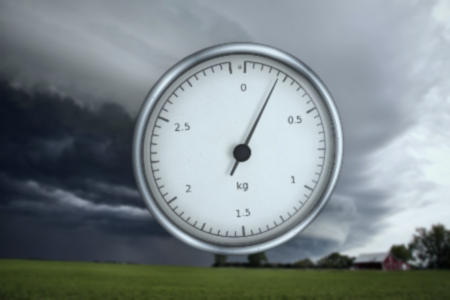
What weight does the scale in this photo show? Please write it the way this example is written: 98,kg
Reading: 0.2,kg
